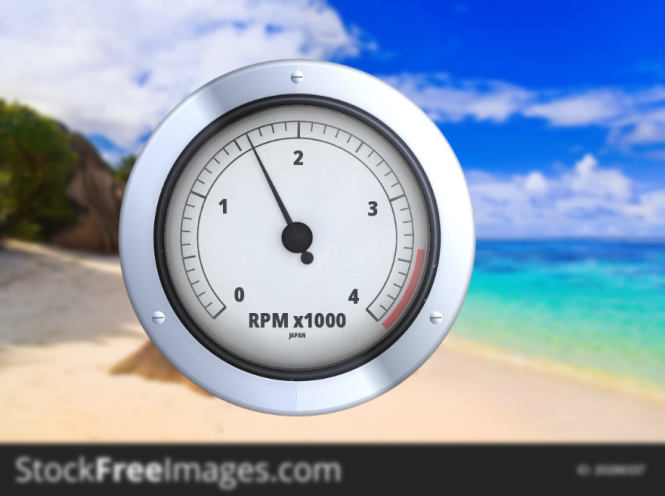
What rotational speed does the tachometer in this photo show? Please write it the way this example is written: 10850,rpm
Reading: 1600,rpm
